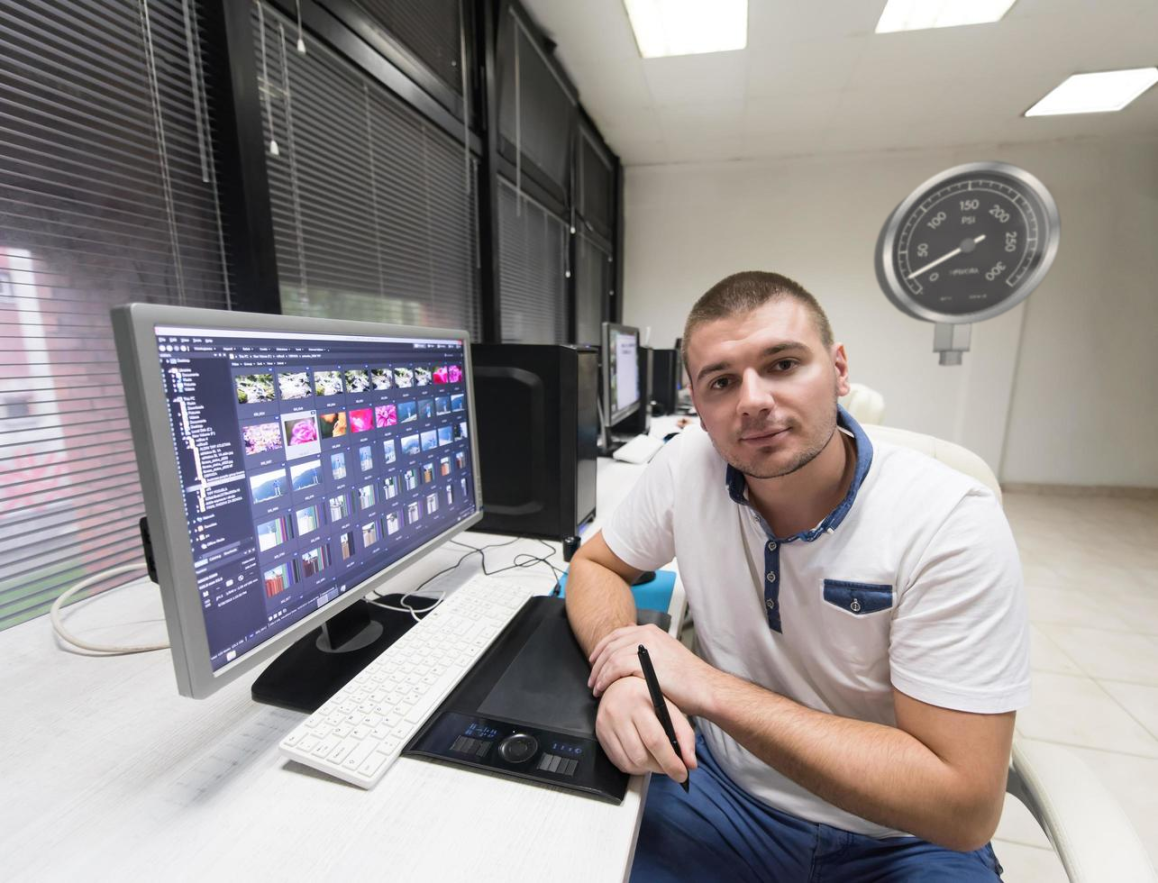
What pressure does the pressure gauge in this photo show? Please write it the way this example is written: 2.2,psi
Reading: 20,psi
